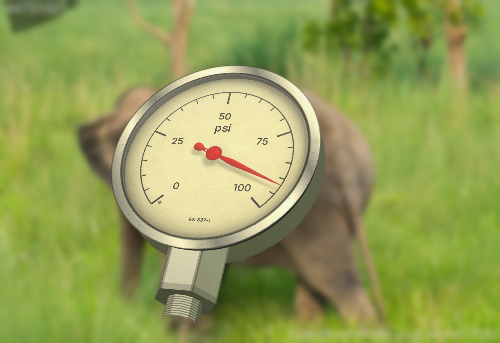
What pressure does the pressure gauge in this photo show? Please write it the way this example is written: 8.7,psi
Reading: 92.5,psi
